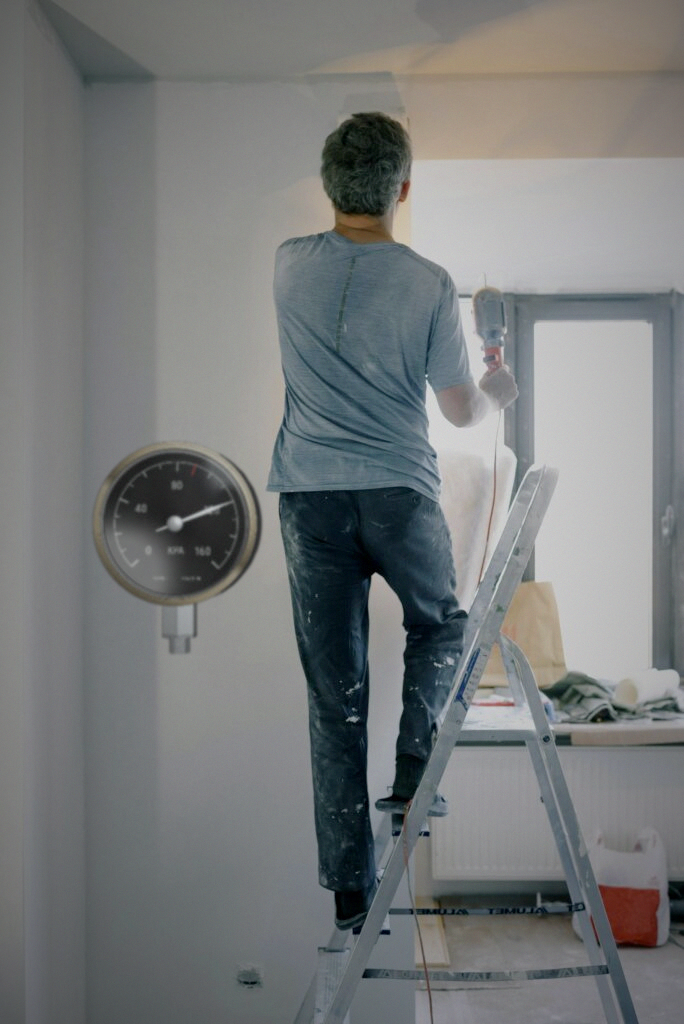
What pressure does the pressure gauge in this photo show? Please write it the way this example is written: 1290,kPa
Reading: 120,kPa
